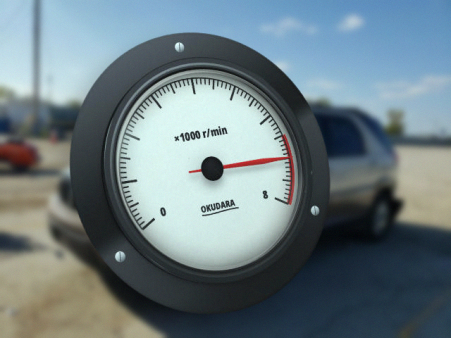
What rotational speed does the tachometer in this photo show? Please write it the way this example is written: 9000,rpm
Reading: 7000,rpm
